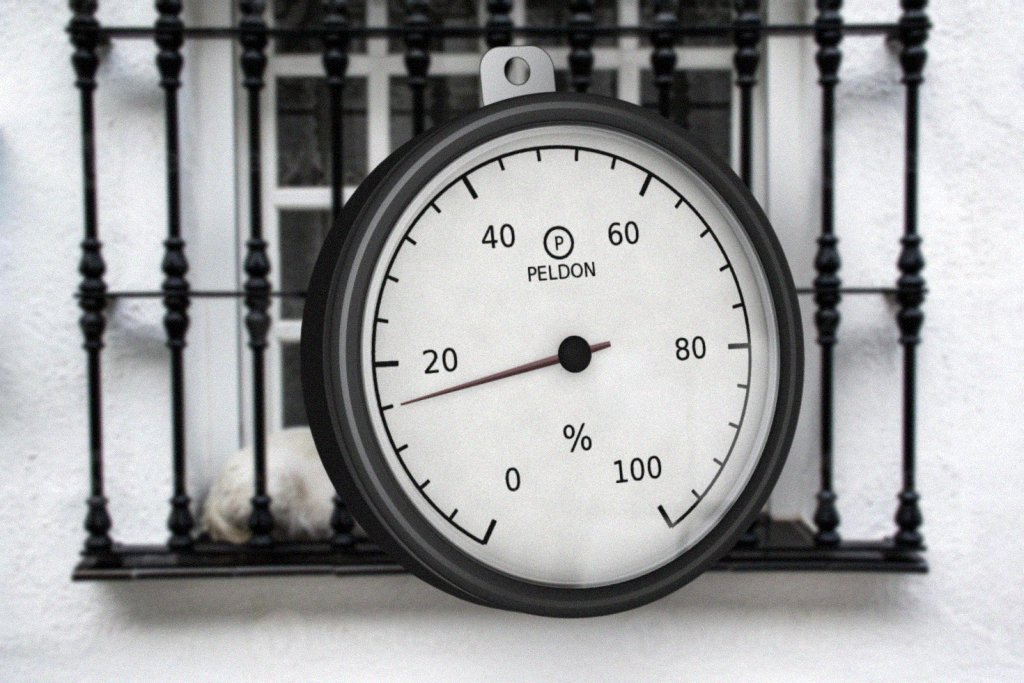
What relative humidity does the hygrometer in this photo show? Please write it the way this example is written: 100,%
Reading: 16,%
